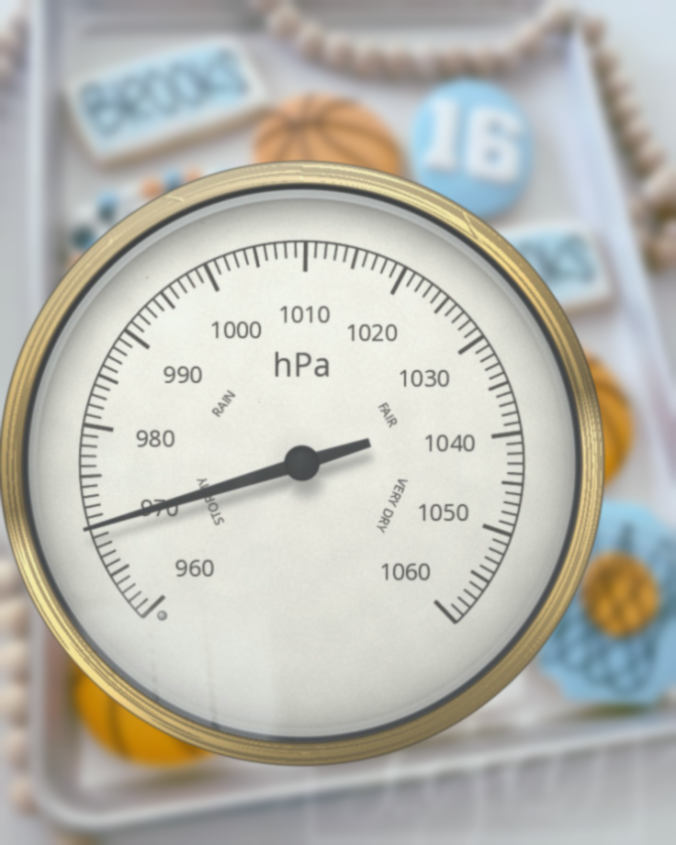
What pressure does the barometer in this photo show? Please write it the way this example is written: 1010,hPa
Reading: 970,hPa
